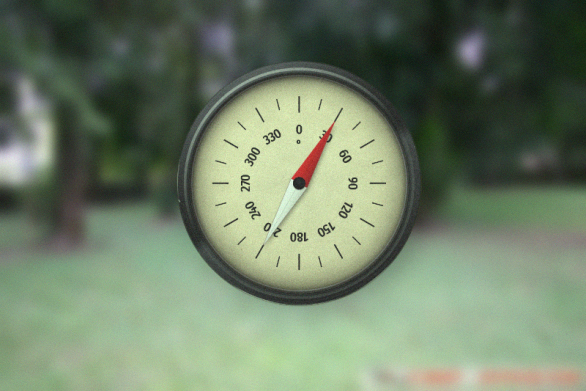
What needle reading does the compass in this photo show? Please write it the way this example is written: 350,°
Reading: 30,°
